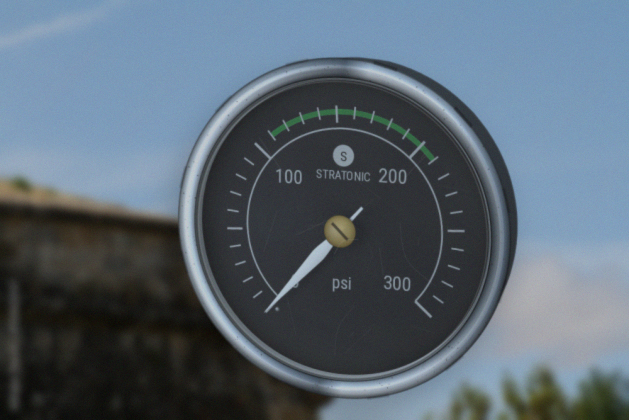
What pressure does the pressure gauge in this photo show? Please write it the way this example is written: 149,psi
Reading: 0,psi
